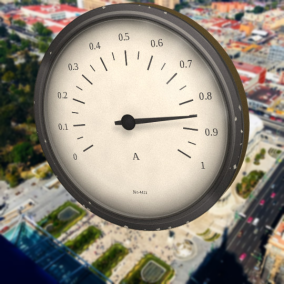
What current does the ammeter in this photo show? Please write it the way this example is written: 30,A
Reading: 0.85,A
